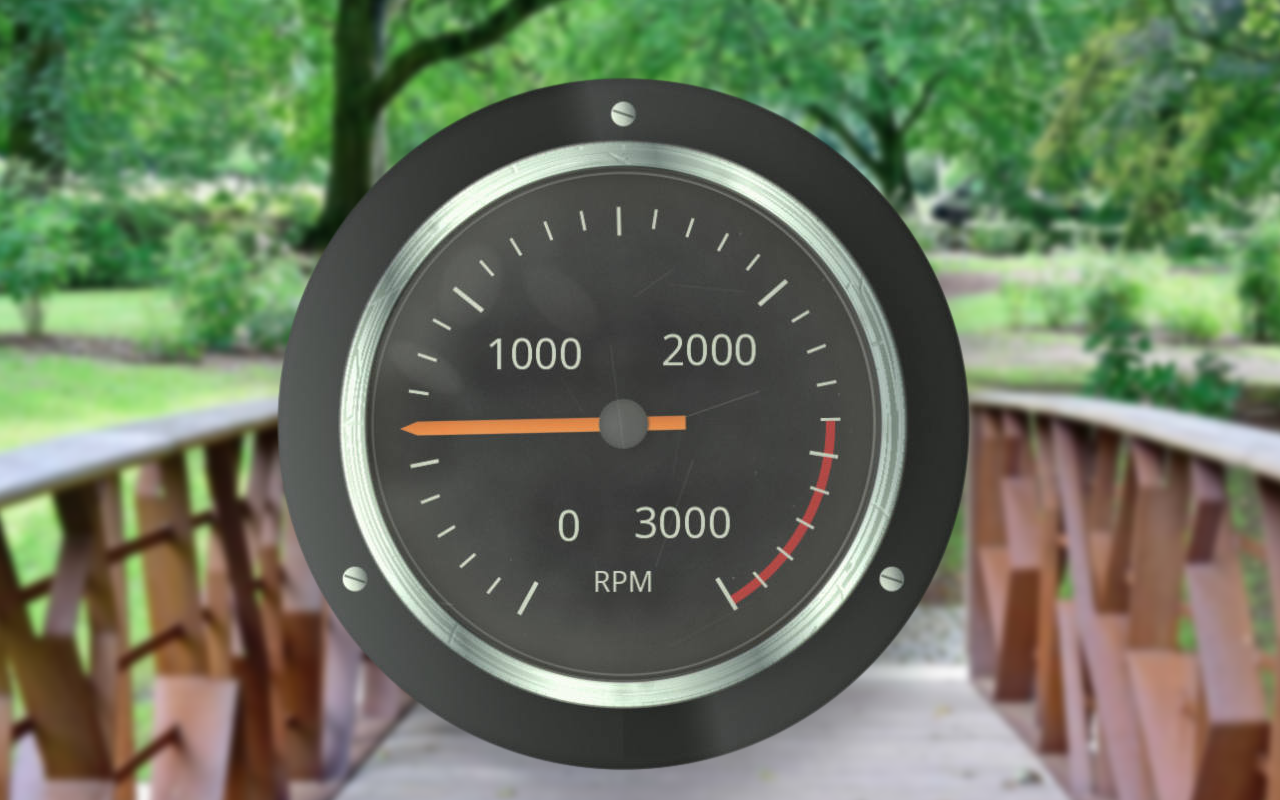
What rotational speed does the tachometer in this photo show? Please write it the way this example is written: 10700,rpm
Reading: 600,rpm
